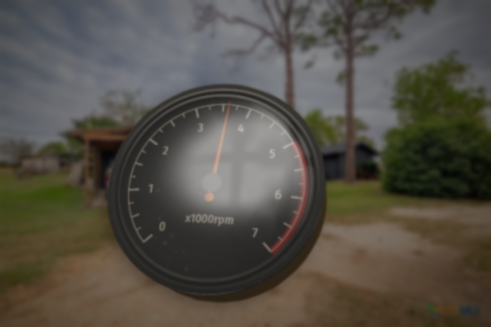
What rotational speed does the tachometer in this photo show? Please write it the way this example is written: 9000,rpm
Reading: 3625,rpm
